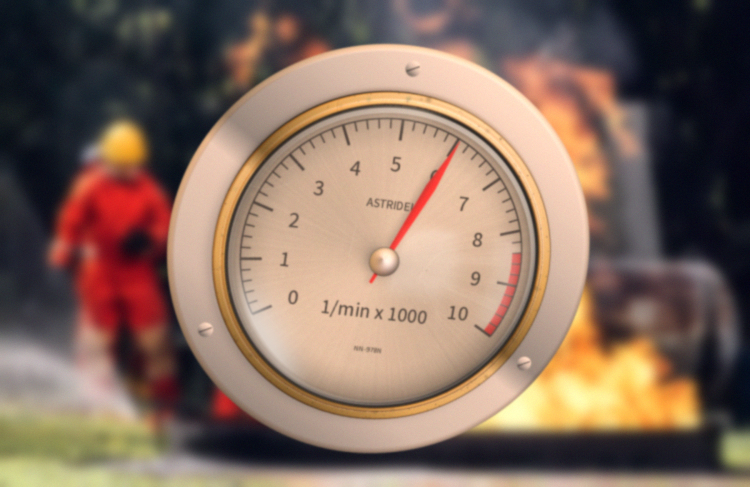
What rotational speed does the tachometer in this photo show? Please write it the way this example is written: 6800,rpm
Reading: 6000,rpm
